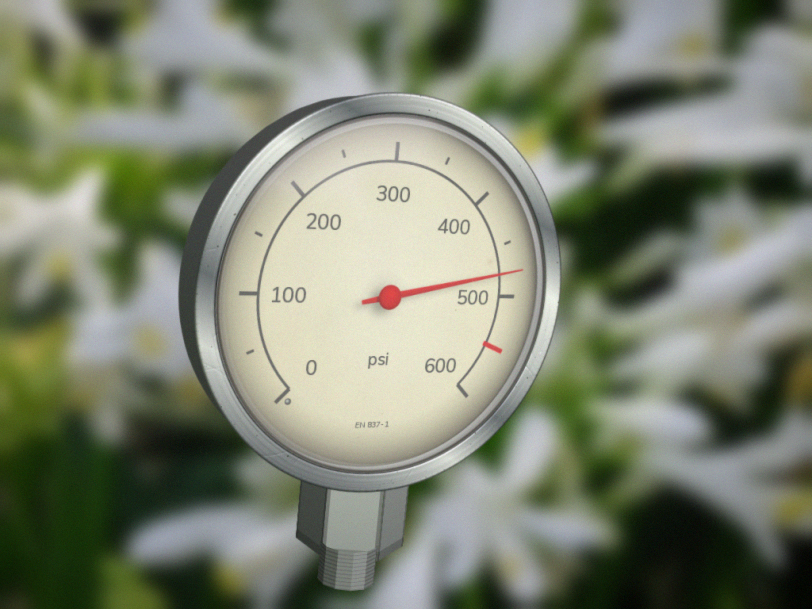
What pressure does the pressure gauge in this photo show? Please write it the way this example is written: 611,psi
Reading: 475,psi
